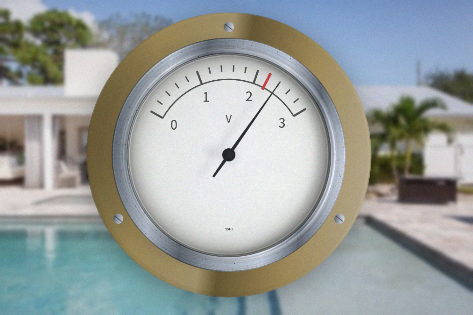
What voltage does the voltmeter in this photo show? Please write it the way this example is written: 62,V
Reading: 2.4,V
